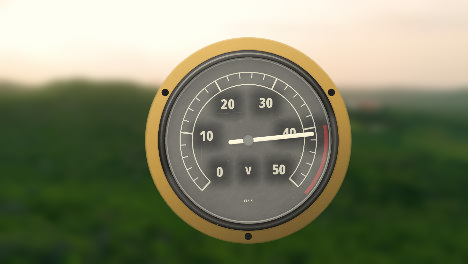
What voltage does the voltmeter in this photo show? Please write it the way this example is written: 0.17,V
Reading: 41,V
